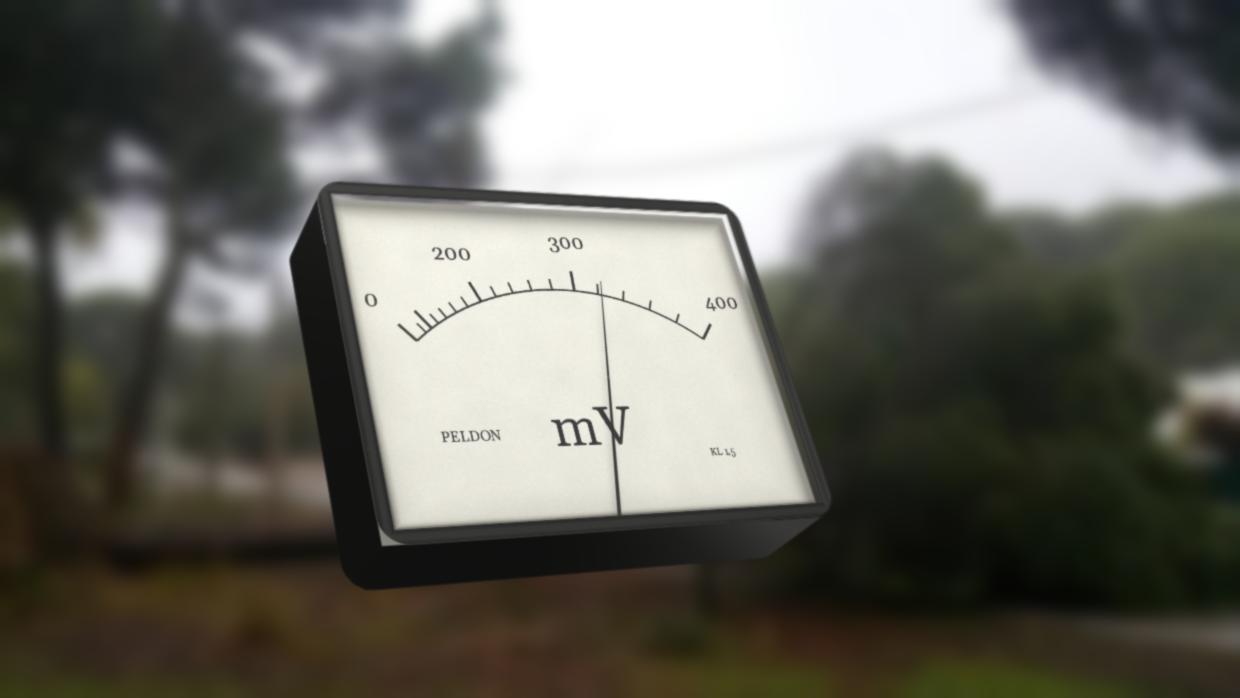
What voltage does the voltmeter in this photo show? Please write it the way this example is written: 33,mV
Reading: 320,mV
